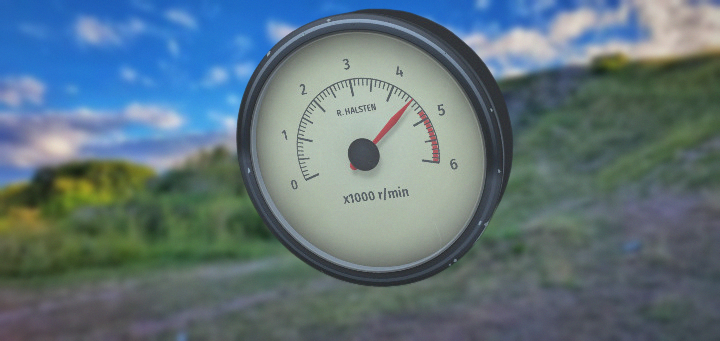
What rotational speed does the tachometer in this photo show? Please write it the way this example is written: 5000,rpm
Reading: 4500,rpm
